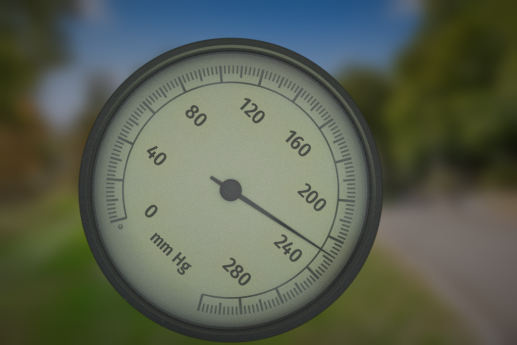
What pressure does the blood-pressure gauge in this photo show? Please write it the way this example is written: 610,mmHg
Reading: 228,mmHg
